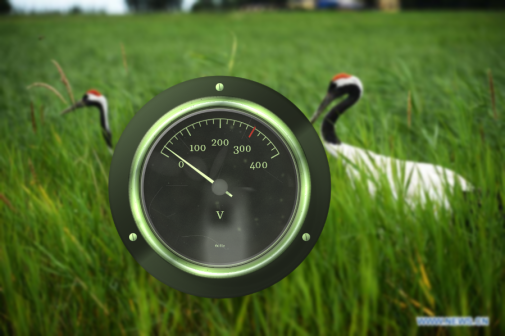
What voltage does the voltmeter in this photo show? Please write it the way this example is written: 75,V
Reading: 20,V
